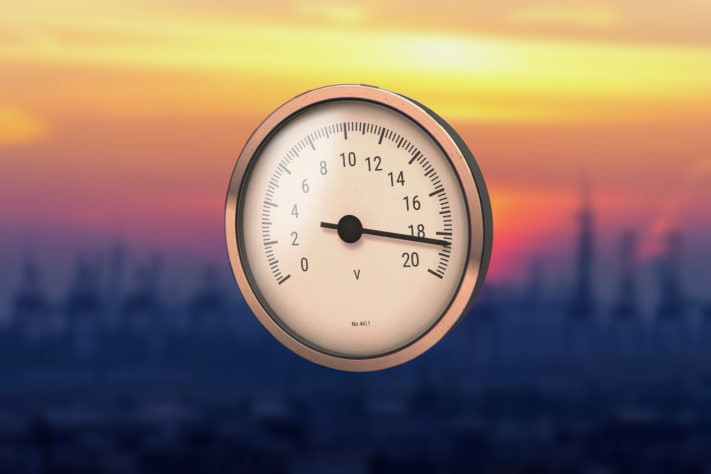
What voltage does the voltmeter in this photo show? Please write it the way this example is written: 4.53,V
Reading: 18.4,V
